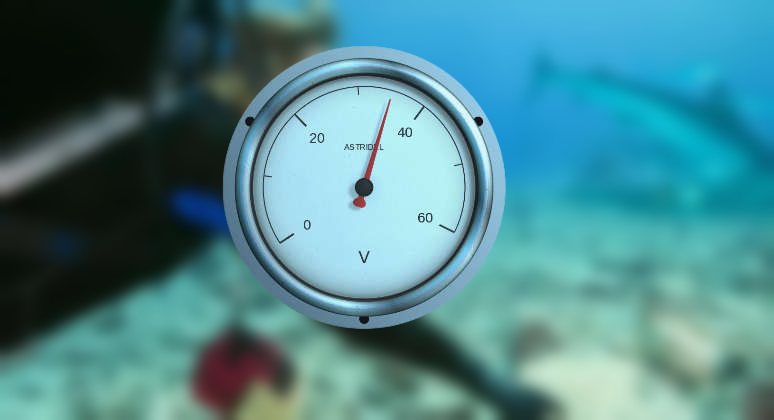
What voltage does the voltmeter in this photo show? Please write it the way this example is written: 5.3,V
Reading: 35,V
